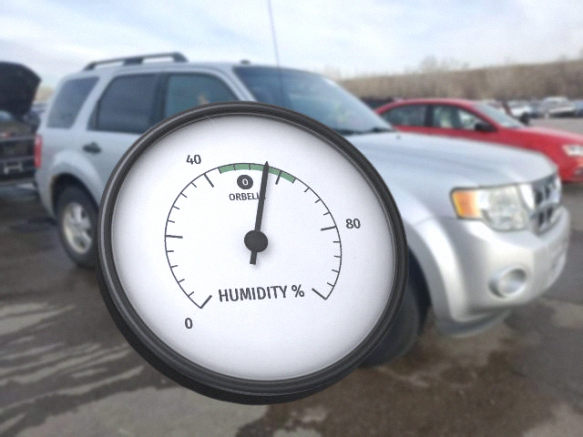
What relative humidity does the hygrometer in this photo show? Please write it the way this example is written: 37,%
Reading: 56,%
